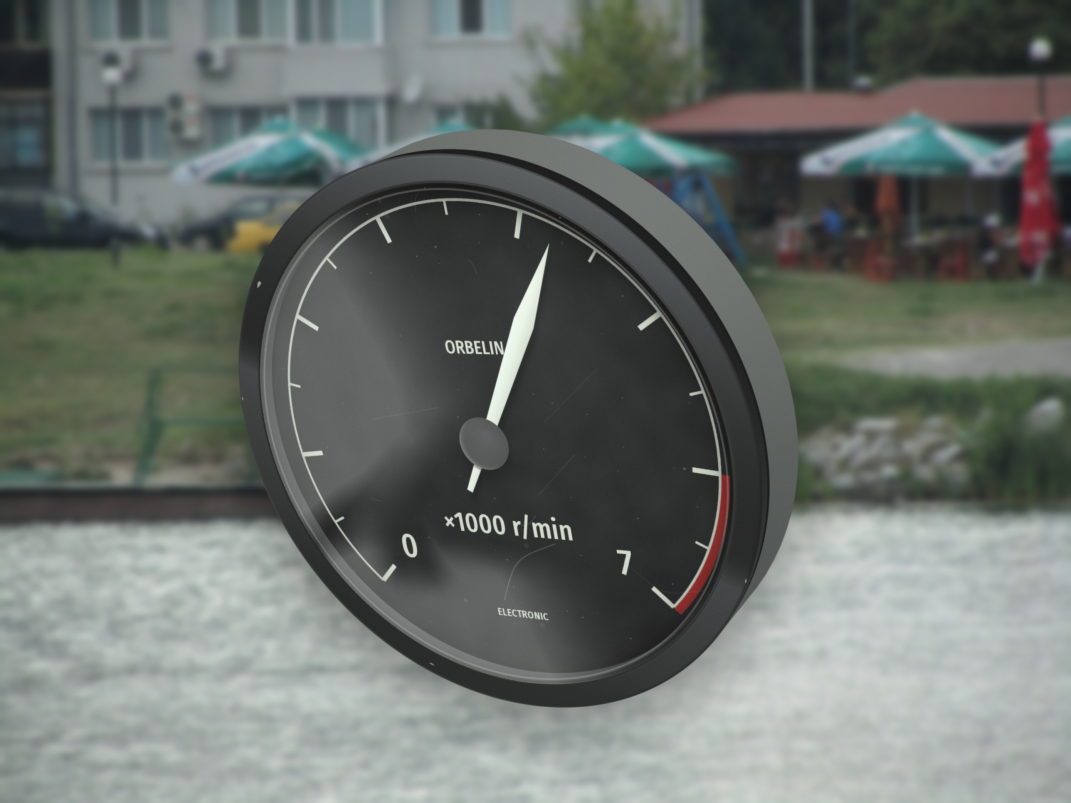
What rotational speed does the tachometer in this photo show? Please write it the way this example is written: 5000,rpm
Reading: 4250,rpm
